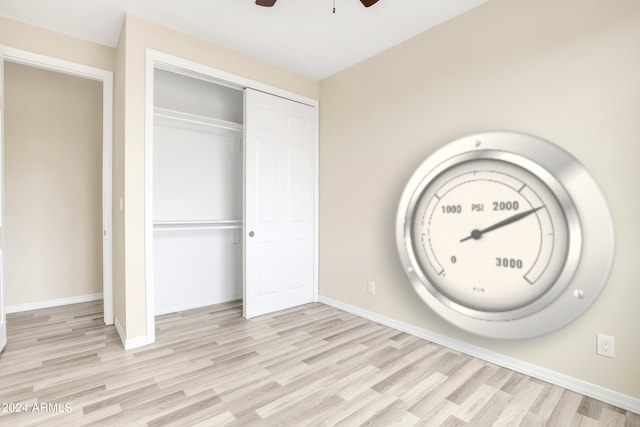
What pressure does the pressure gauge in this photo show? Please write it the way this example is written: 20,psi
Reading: 2250,psi
